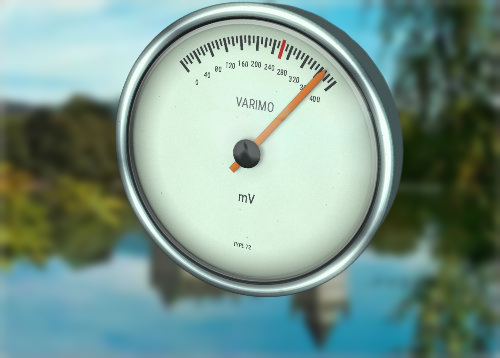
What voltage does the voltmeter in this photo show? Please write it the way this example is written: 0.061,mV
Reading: 370,mV
